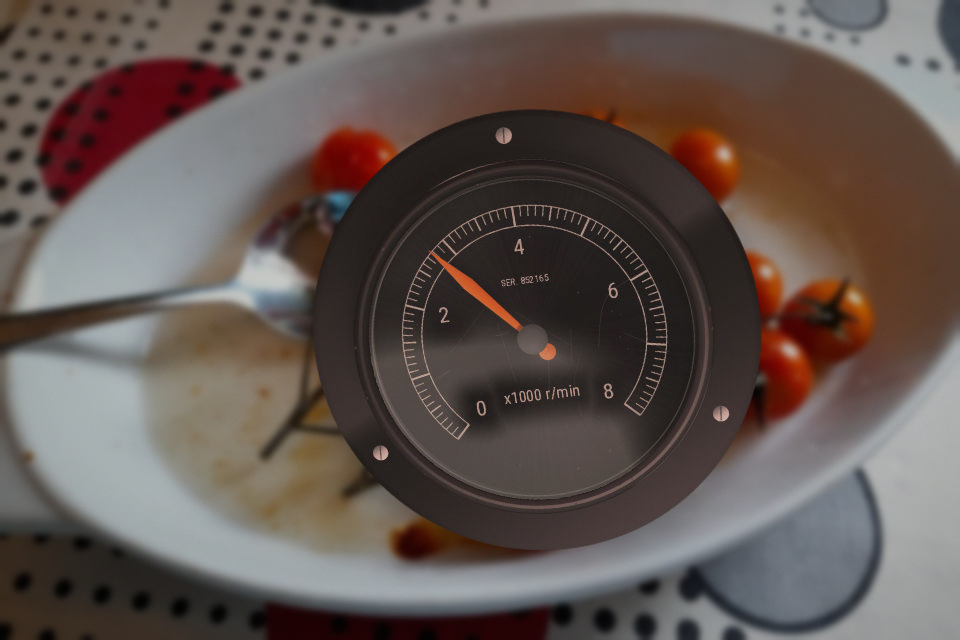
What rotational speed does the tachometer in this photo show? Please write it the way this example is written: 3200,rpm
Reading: 2800,rpm
